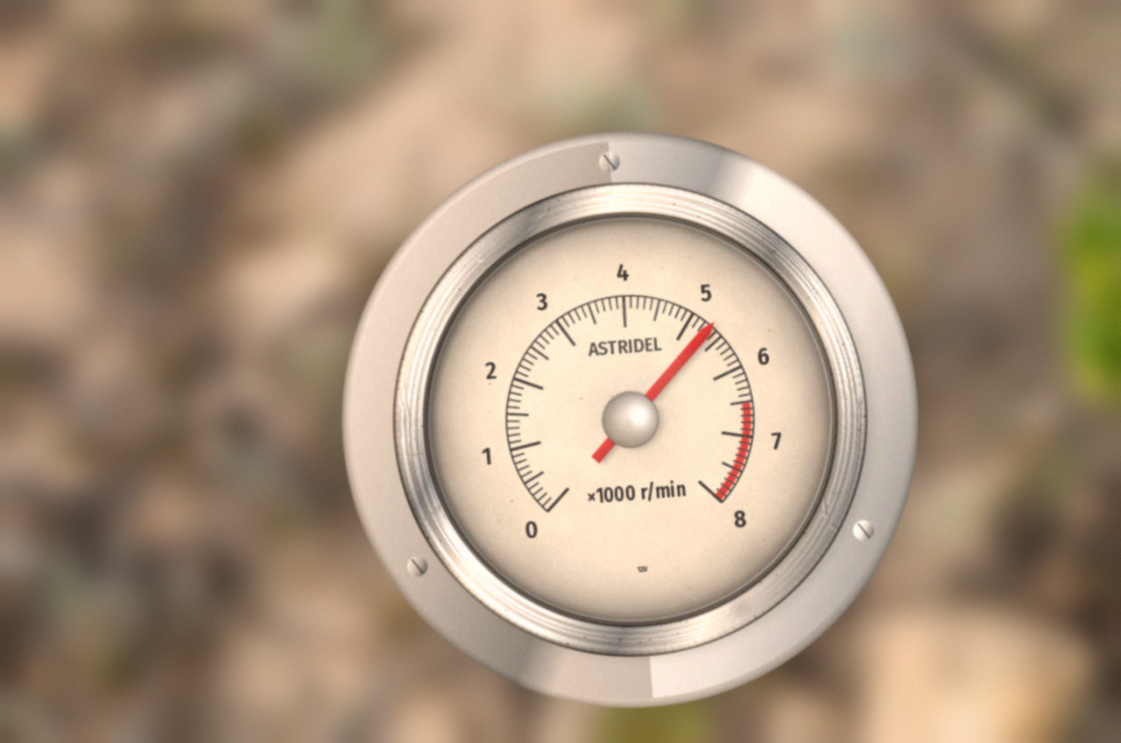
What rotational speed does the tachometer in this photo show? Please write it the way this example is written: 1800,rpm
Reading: 5300,rpm
